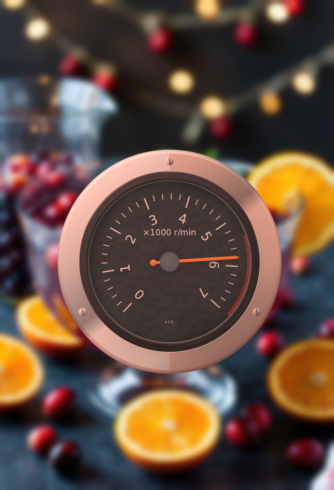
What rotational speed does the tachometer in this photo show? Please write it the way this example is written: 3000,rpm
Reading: 5800,rpm
